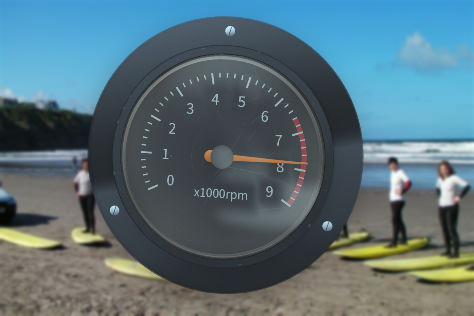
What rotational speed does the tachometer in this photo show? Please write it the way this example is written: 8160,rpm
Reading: 7800,rpm
